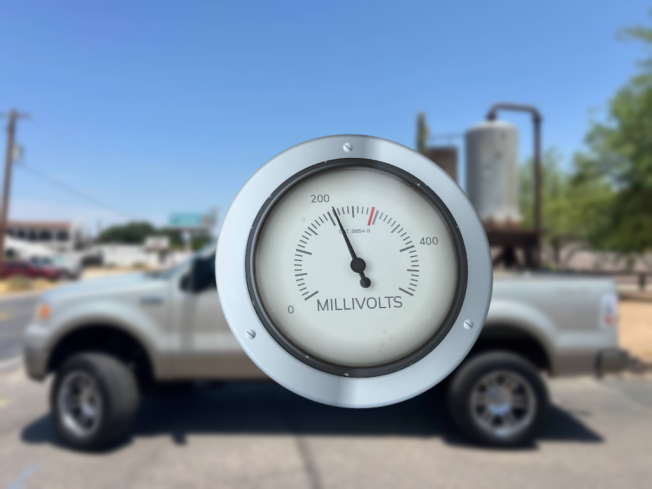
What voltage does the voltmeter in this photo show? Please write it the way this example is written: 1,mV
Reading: 210,mV
